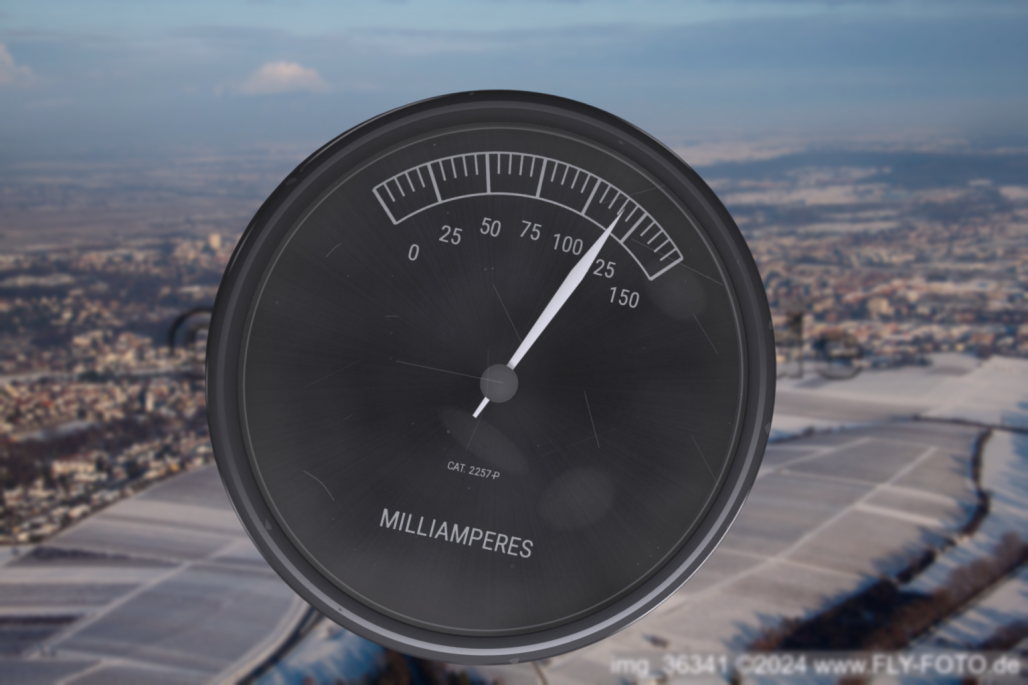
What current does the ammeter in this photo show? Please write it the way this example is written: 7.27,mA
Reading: 115,mA
